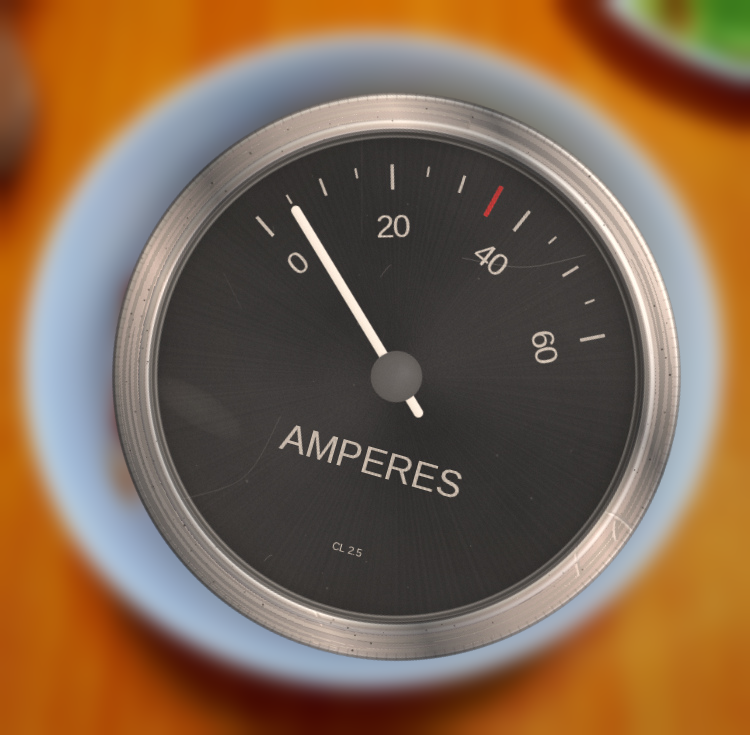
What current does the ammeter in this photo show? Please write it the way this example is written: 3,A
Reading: 5,A
